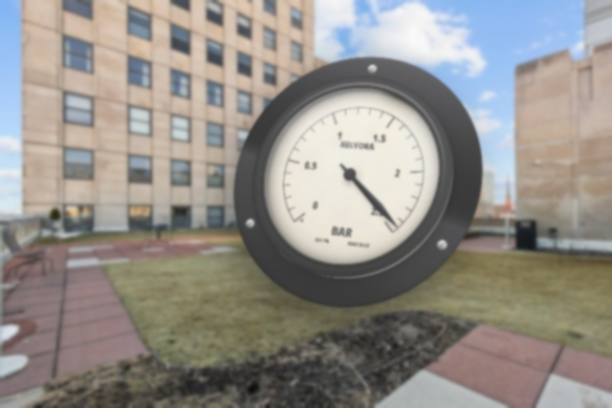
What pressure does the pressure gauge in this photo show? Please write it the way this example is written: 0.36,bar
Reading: 2.45,bar
